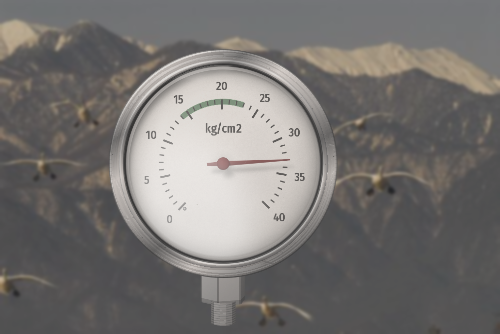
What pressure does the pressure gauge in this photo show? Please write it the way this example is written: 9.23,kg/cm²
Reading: 33,kg/cm²
